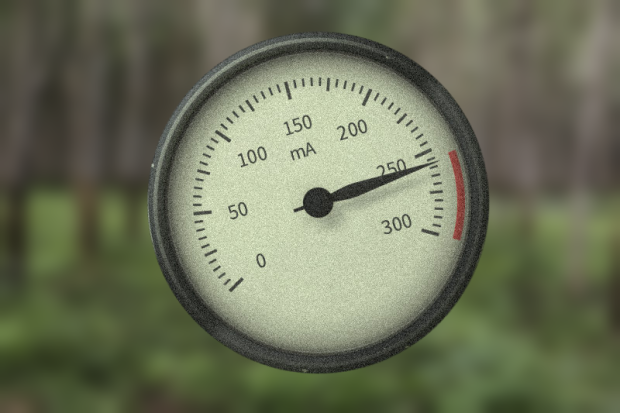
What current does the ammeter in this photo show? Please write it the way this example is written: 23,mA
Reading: 257.5,mA
